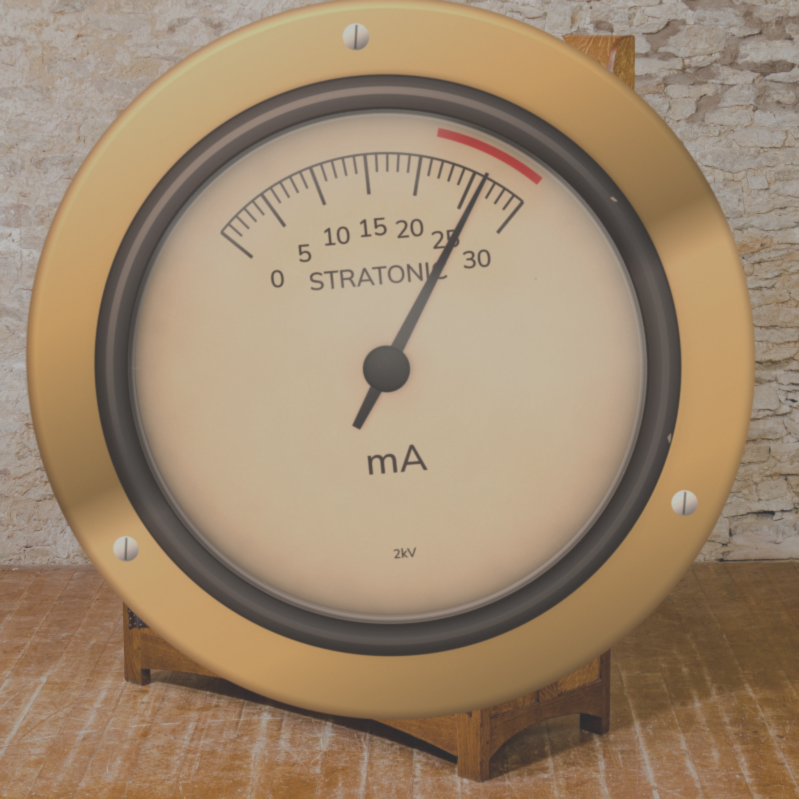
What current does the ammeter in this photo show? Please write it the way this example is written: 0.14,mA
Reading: 26,mA
